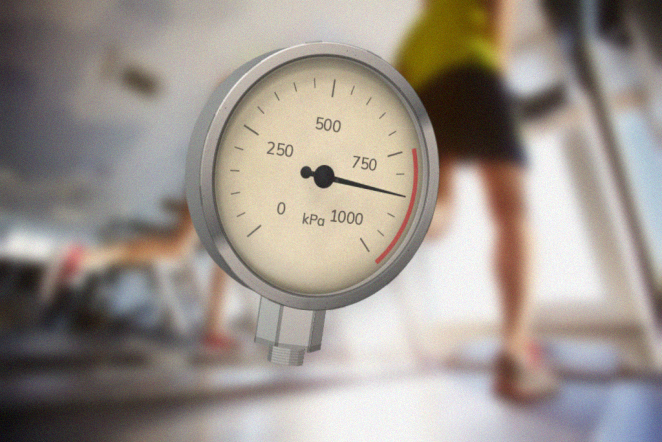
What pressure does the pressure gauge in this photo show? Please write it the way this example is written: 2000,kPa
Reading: 850,kPa
